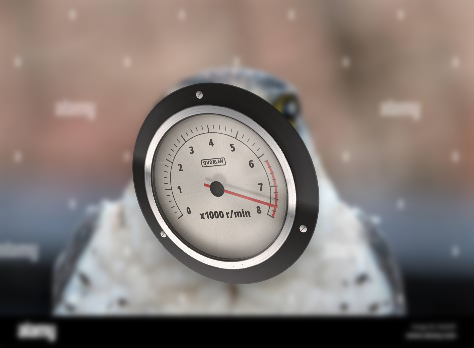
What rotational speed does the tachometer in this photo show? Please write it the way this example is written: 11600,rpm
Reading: 7600,rpm
